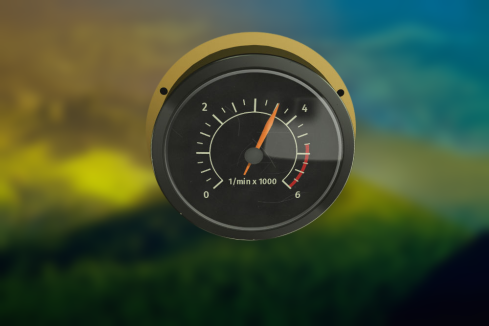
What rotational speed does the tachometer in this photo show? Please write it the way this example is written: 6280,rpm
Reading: 3500,rpm
